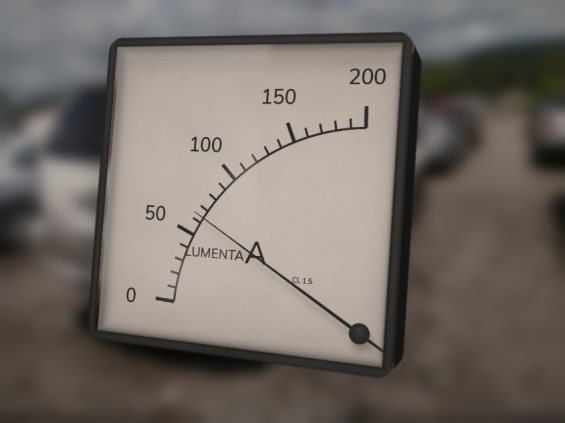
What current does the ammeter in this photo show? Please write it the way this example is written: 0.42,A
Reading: 65,A
